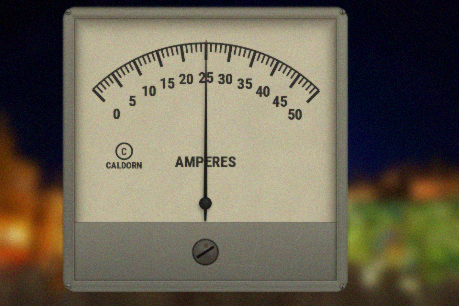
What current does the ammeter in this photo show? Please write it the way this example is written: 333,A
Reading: 25,A
